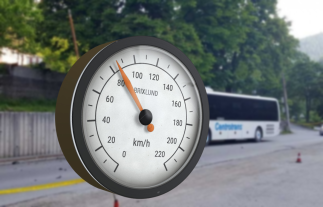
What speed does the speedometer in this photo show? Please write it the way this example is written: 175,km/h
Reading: 85,km/h
